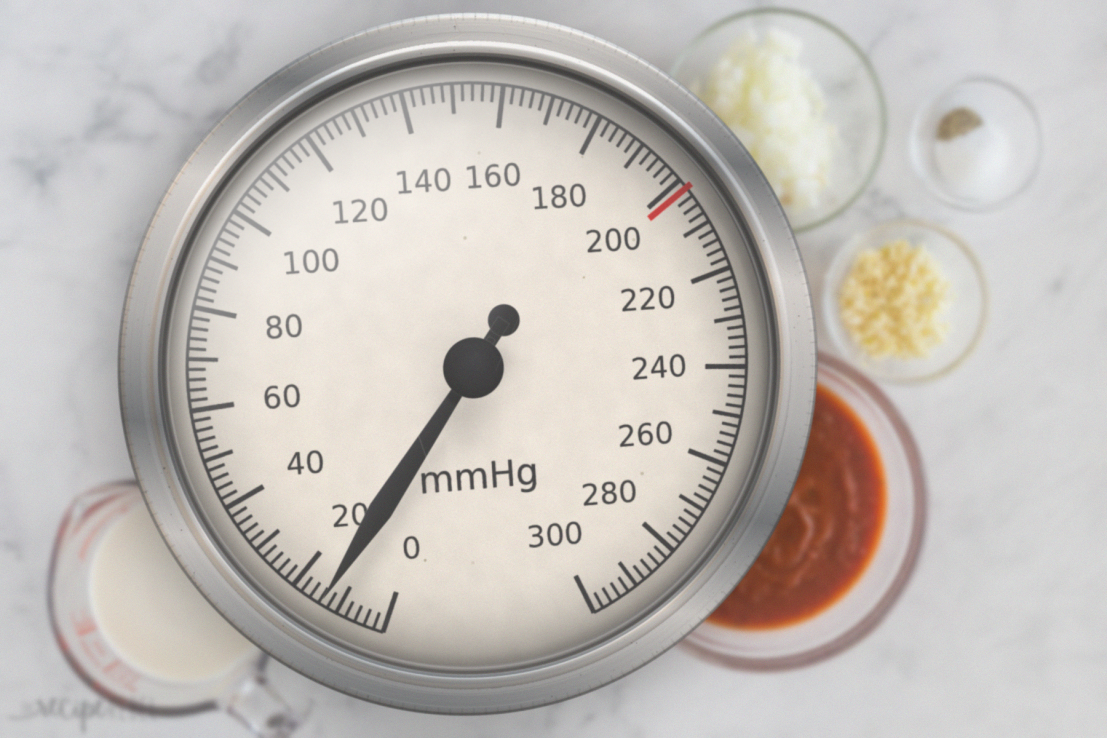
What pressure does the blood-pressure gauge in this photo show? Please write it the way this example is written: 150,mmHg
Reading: 14,mmHg
